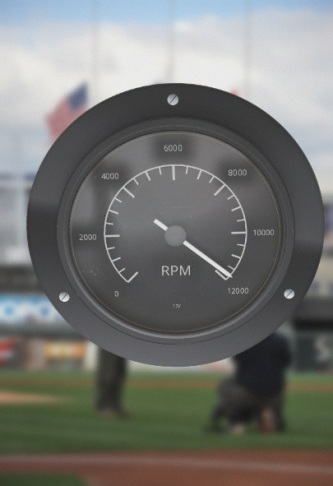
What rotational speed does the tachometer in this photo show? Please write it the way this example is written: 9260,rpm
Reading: 11750,rpm
